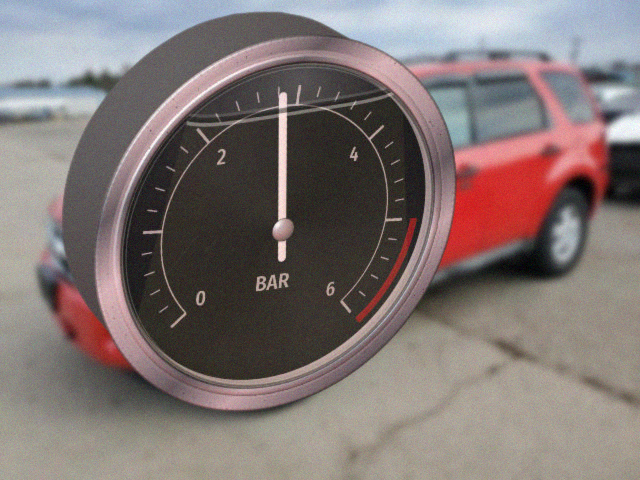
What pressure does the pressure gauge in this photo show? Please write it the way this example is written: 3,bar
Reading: 2.8,bar
